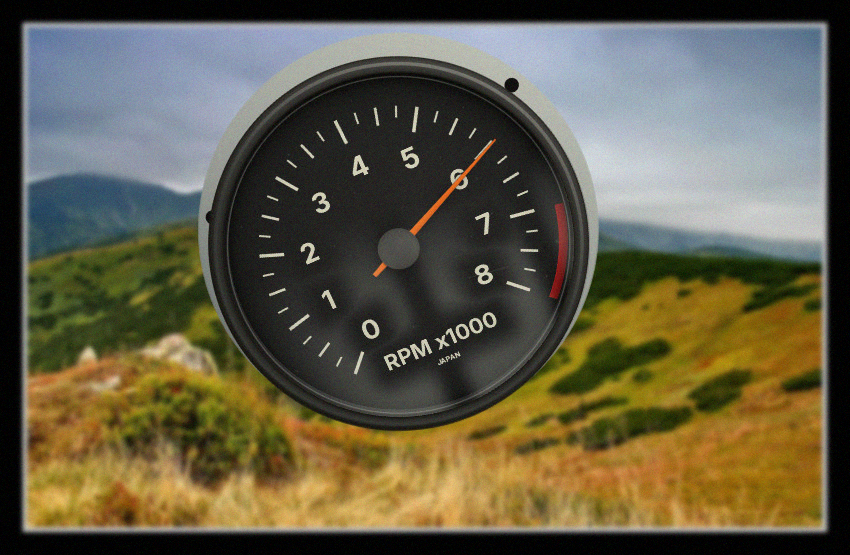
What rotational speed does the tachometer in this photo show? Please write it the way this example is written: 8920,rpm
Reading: 6000,rpm
